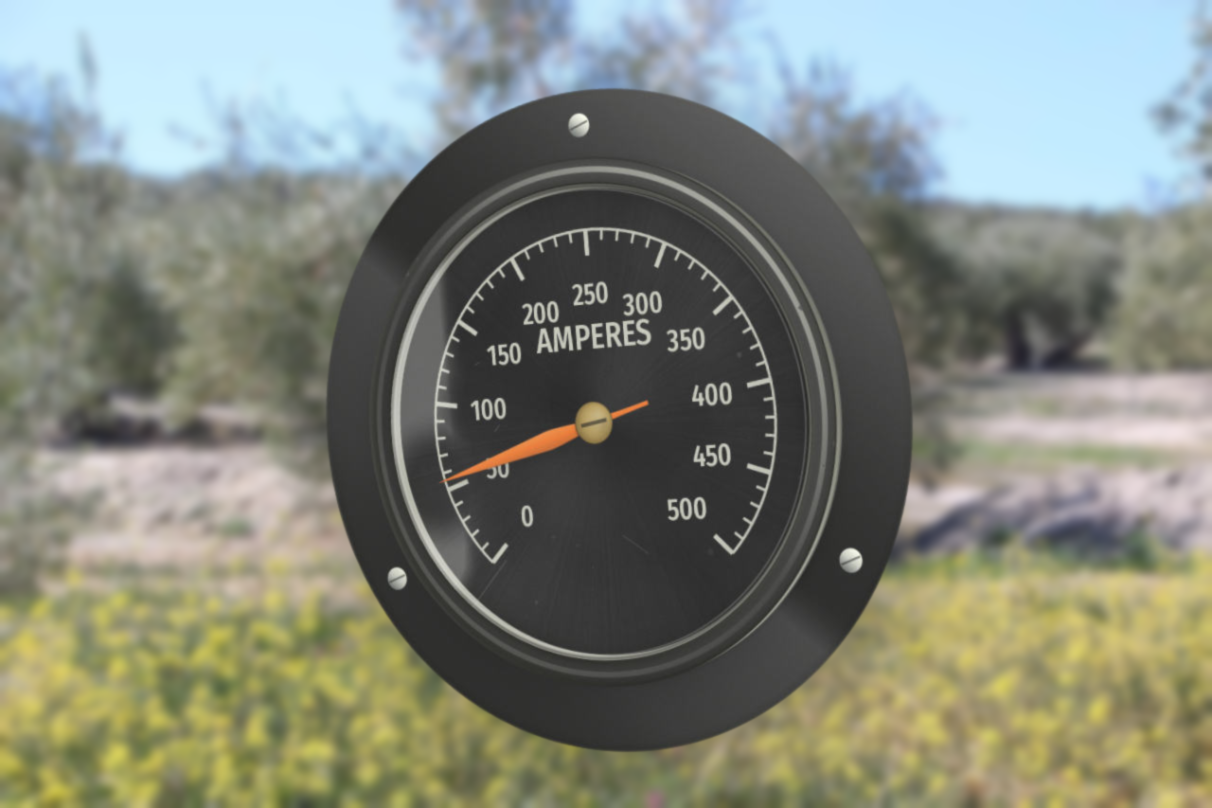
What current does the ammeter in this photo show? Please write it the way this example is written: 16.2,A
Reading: 55,A
